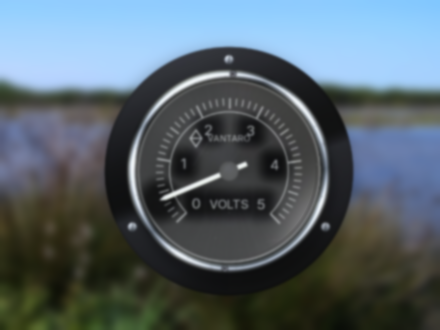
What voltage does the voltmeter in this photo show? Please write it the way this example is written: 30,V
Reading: 0.4,V
